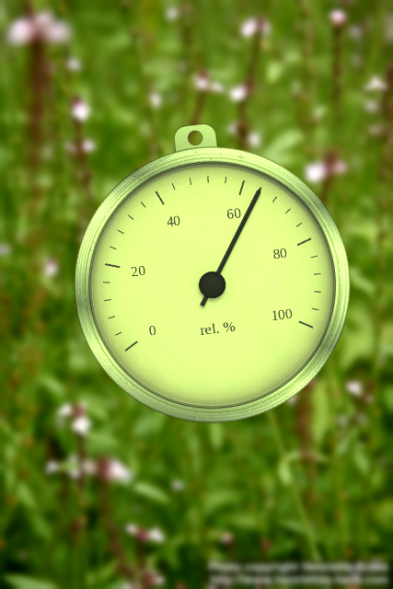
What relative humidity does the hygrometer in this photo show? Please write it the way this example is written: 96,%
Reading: 64,%
